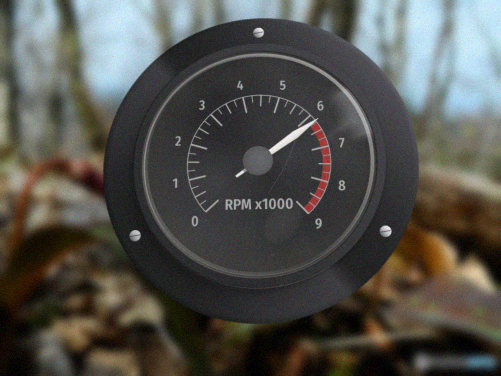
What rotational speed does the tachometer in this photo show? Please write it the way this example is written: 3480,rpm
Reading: 6250,rpm
